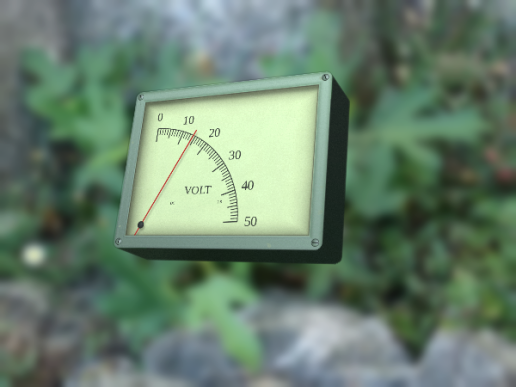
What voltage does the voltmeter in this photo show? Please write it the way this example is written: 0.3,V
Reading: 15,V
